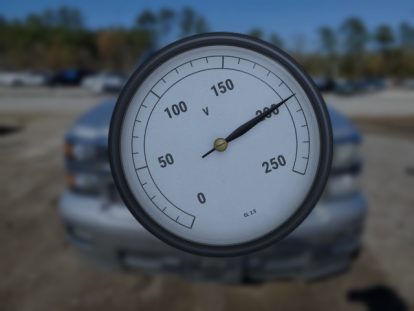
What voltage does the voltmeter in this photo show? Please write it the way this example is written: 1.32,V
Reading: 200,V
